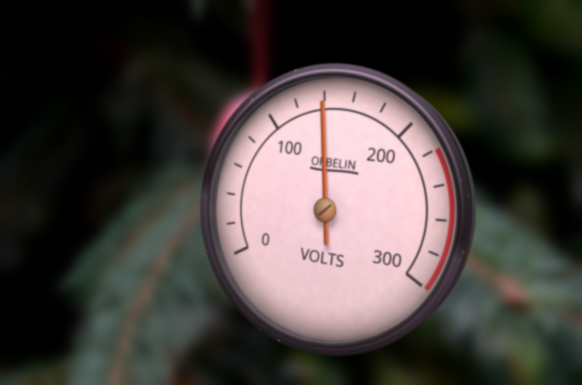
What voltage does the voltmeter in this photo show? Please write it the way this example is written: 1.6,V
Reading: 140,V
